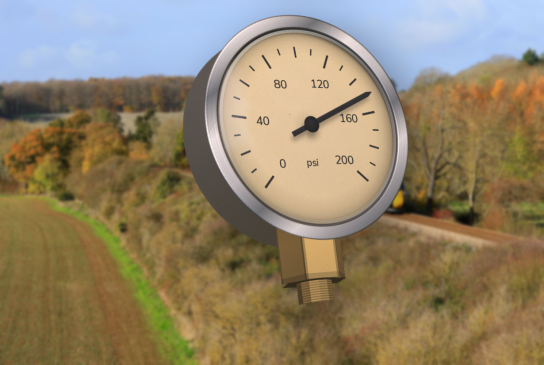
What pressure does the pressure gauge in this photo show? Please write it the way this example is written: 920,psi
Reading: 150,psi
